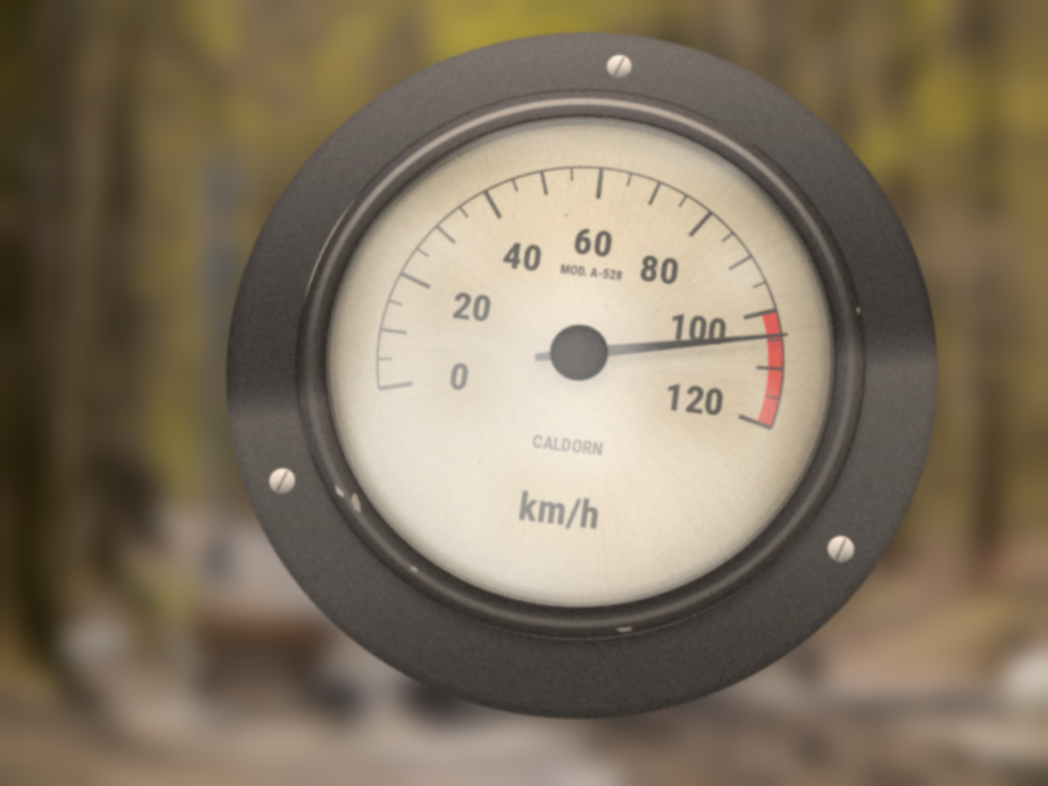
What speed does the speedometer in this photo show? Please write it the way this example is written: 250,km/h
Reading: 105,km/h
